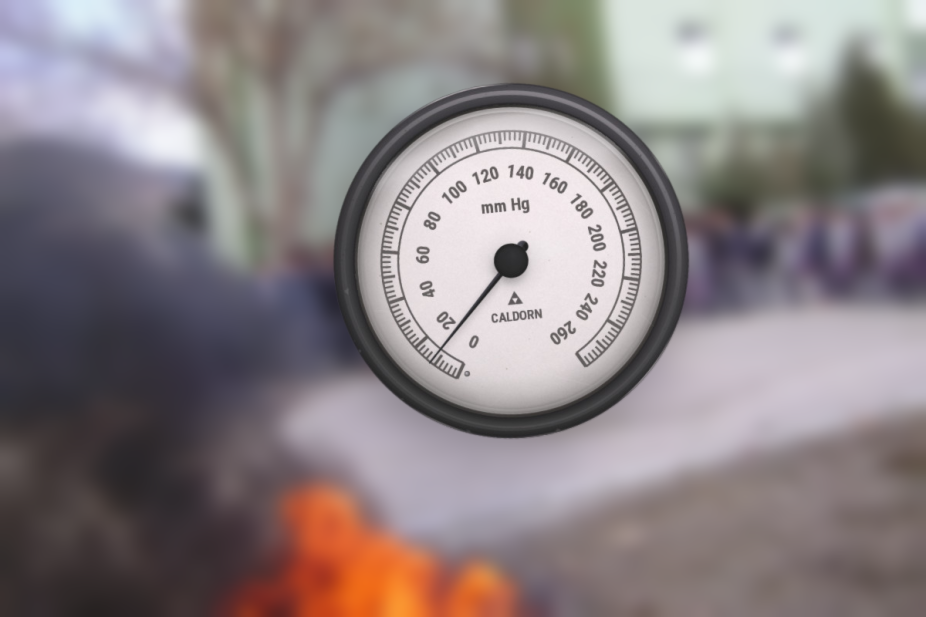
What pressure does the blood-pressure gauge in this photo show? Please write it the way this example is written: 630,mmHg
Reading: 12,mmHg
